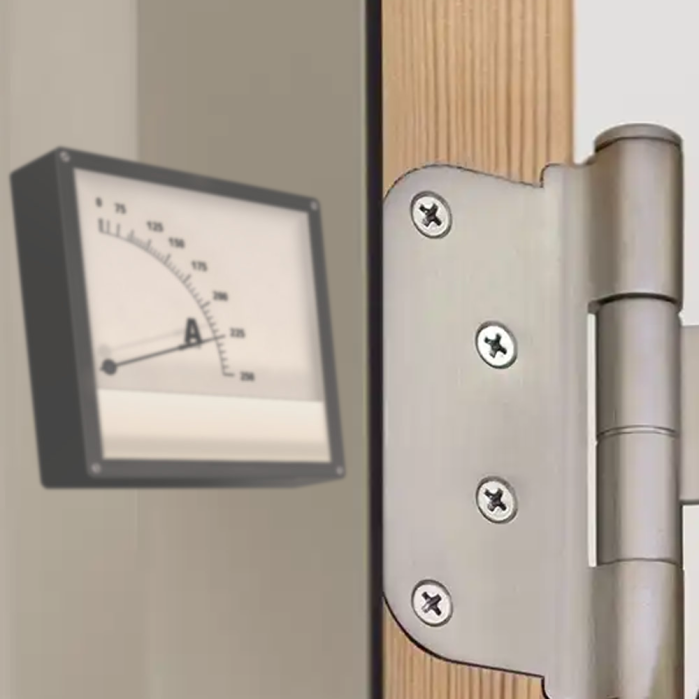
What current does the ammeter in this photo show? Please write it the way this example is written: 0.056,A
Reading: 225,A
